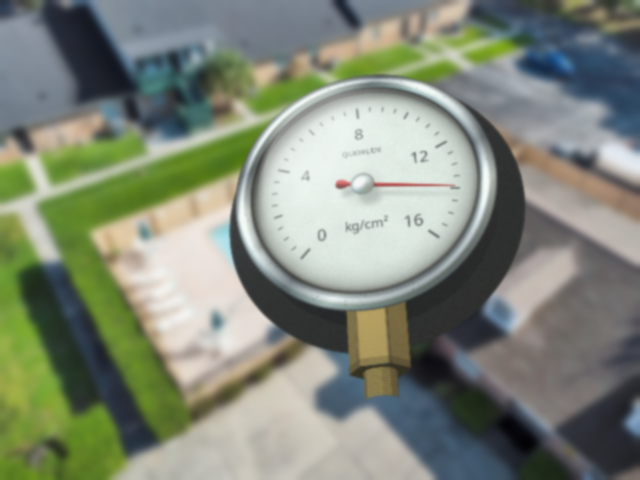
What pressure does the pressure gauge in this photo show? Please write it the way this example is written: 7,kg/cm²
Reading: 14,kg/cm²
